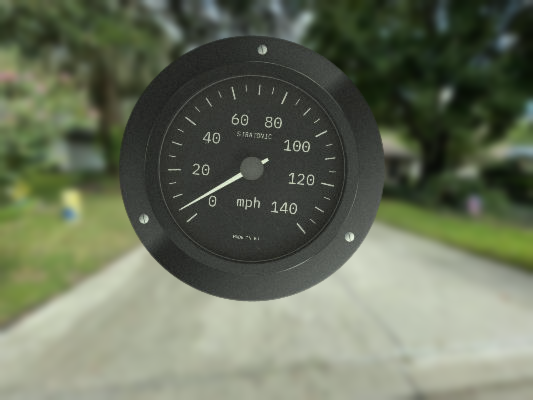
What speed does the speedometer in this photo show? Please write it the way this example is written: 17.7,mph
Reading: 5,mph
